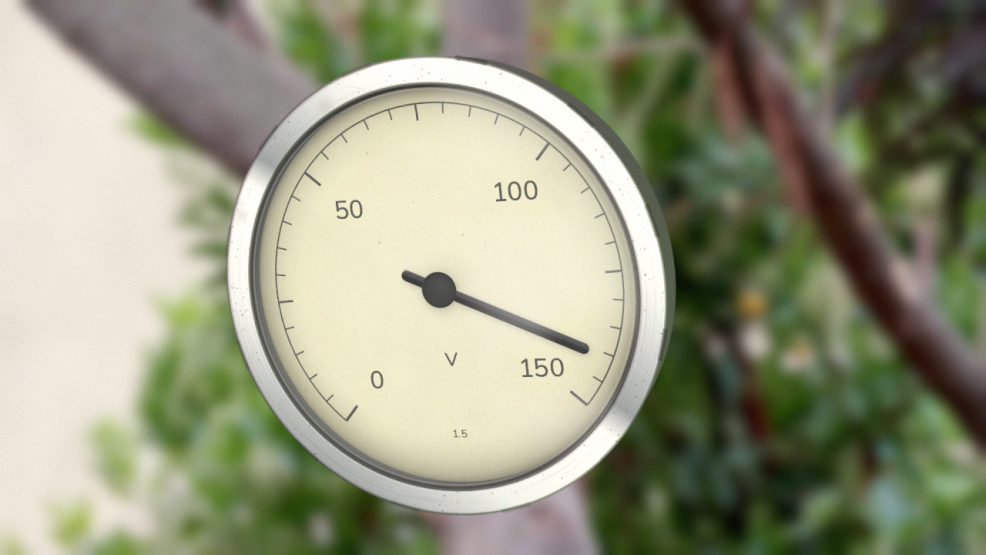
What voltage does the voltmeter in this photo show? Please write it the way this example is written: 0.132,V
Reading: 140,V
